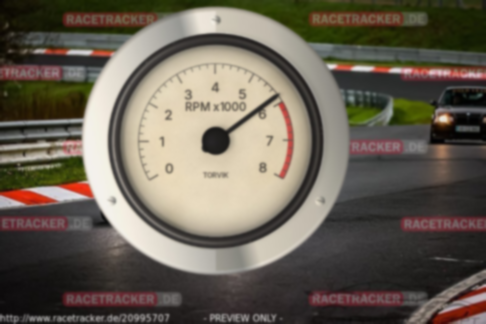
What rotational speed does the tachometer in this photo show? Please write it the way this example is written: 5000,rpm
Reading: 5800,rpm
